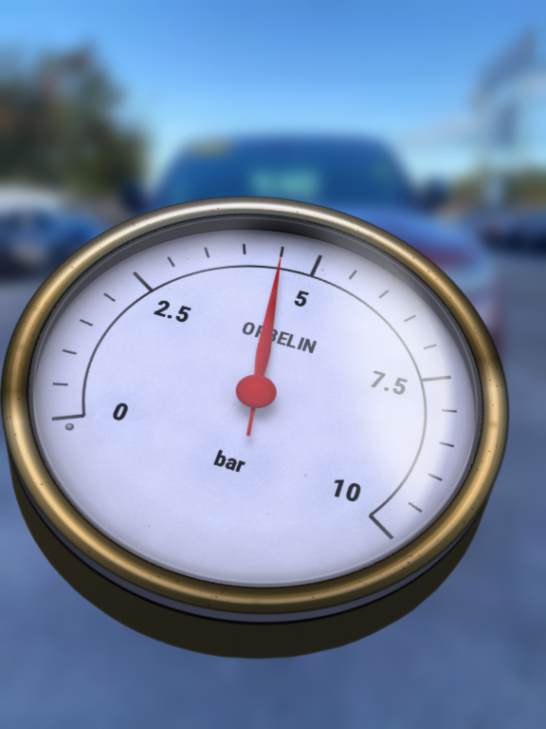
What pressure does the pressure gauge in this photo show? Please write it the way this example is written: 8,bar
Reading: 4.5,bar
